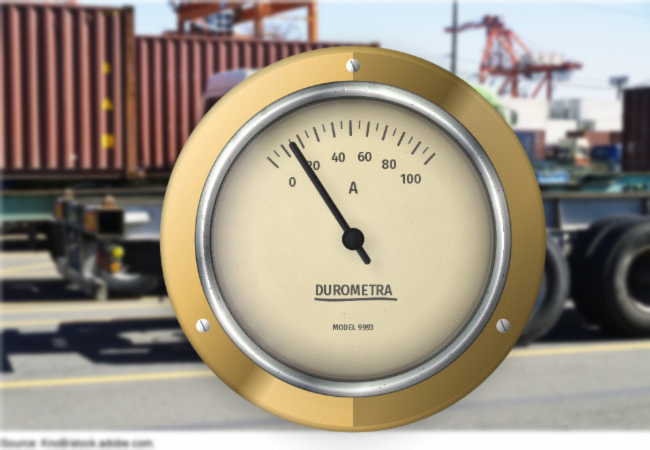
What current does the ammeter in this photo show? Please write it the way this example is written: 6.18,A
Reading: 15,A
